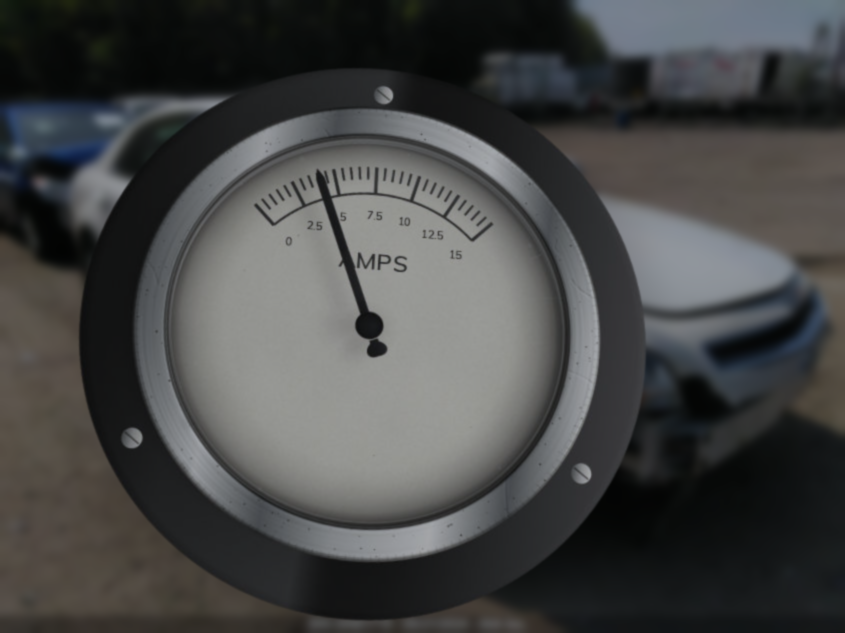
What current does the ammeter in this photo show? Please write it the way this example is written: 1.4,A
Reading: 4,A
